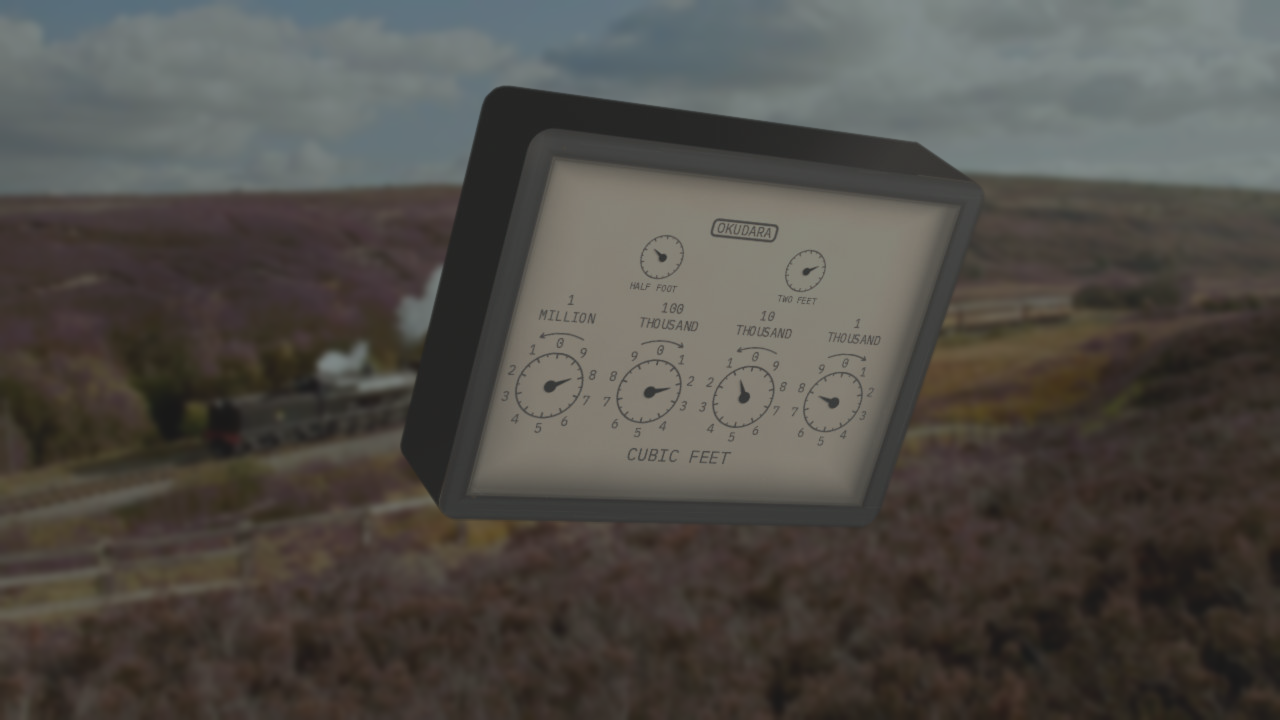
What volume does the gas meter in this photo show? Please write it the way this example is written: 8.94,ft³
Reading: 820800,ft³
